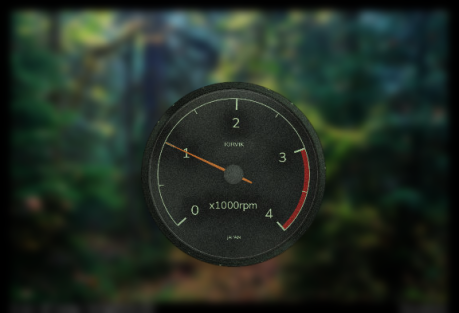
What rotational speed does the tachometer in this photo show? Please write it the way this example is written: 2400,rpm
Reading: 1000,rpm
